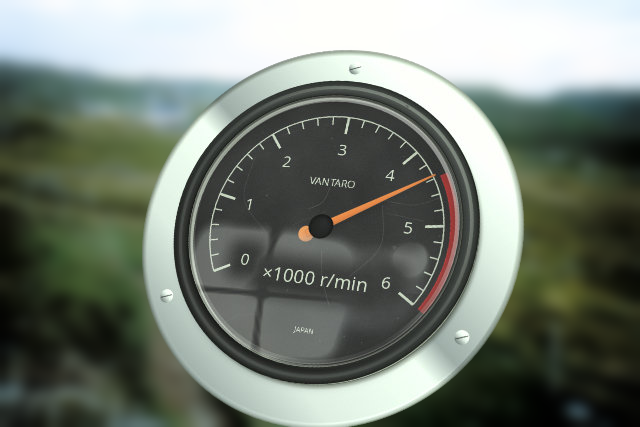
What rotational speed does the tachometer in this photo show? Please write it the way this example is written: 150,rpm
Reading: 4400,rpm
